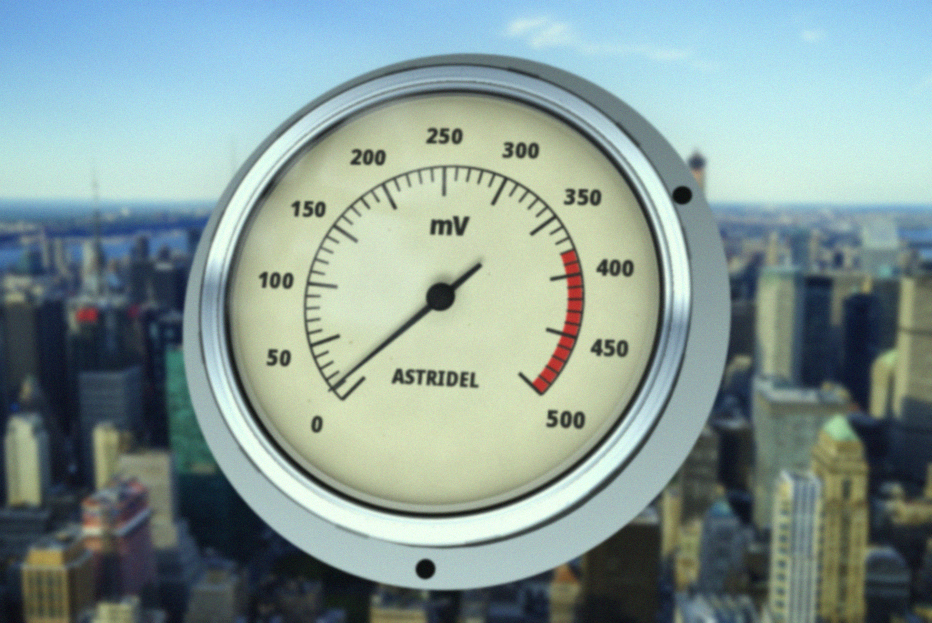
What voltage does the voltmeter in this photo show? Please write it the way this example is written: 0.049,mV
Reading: 10,mV
